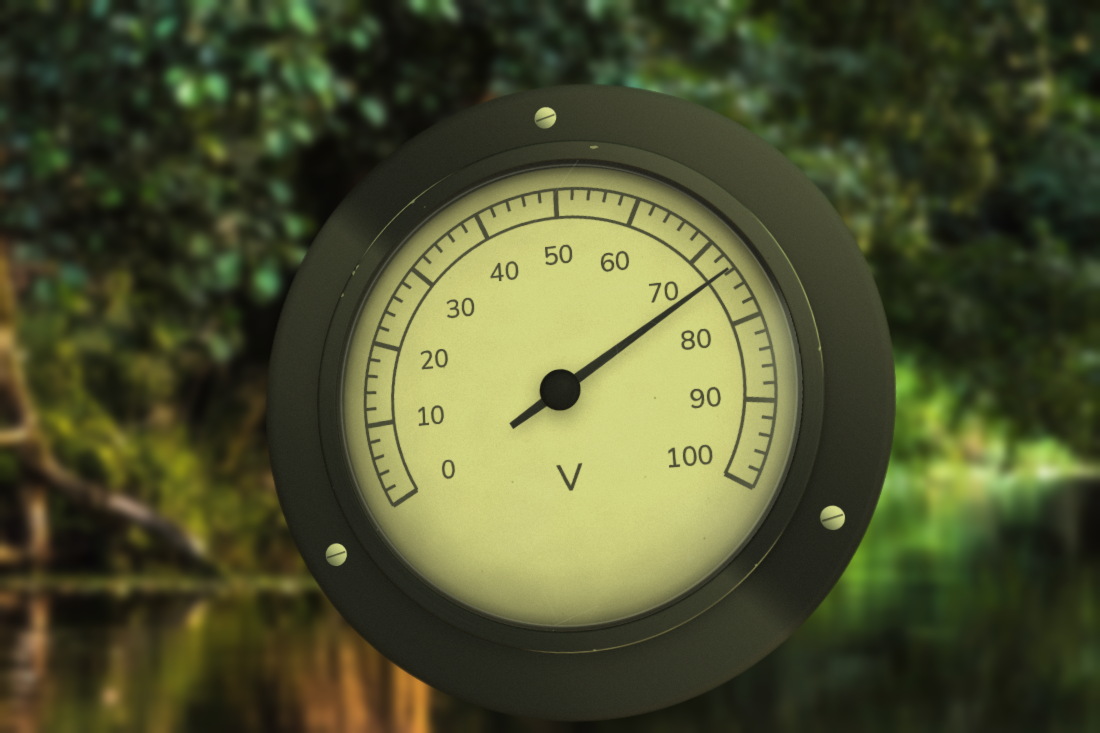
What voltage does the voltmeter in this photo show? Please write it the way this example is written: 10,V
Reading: 74,V
